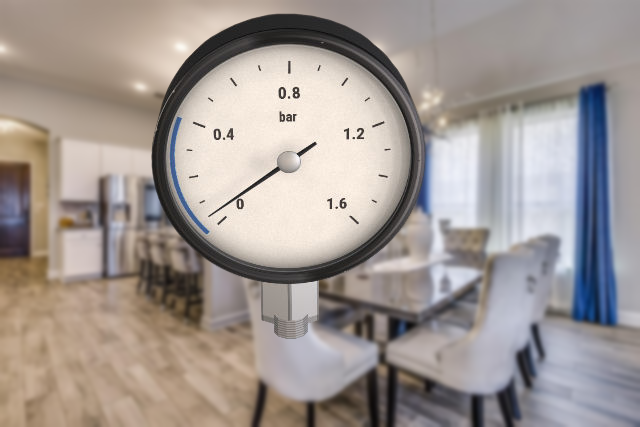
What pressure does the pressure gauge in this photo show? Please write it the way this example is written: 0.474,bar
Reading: 0.05,bar
